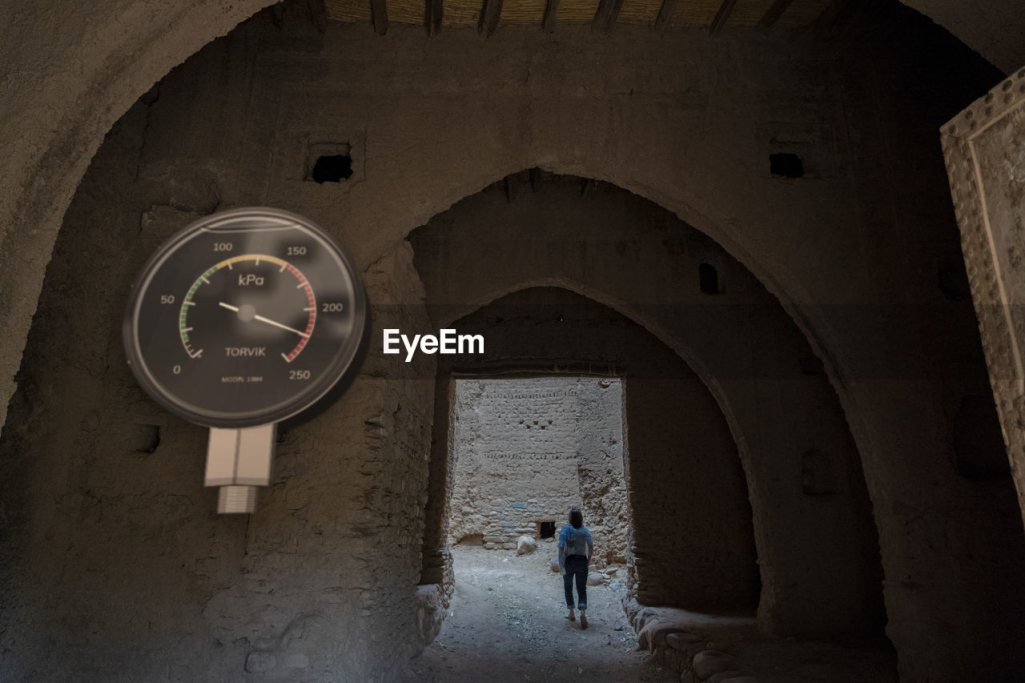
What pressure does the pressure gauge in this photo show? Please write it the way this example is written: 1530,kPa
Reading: 225,kPa
